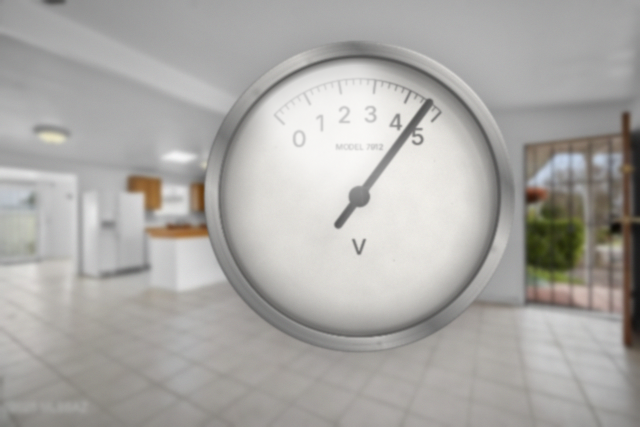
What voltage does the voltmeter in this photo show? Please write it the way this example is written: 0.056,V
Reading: 4.6,V
